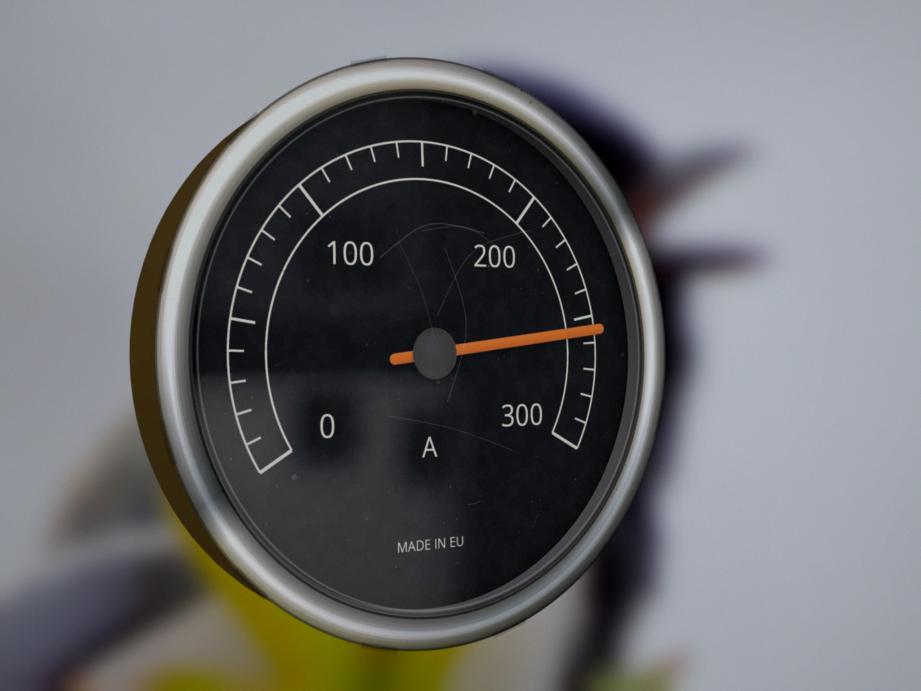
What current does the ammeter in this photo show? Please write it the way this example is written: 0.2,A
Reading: 255,A
